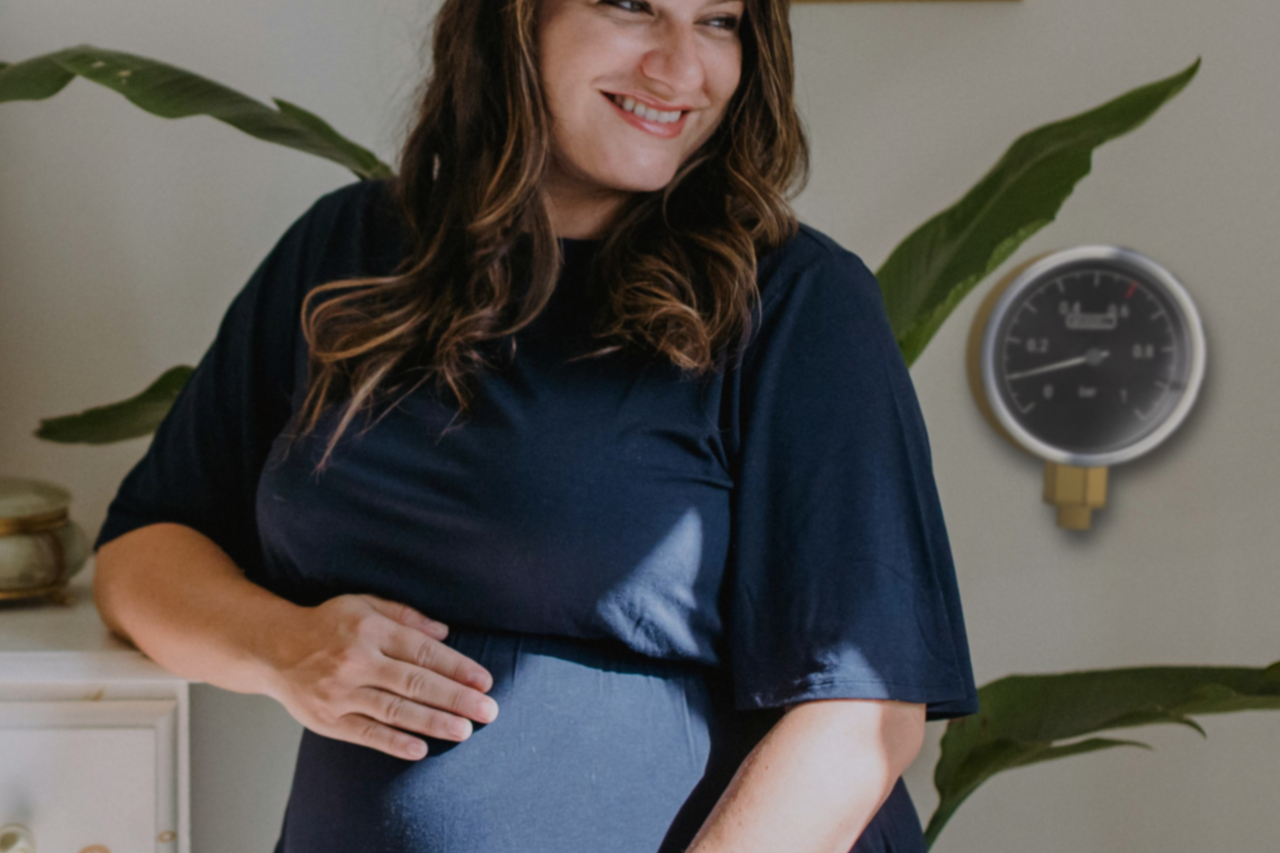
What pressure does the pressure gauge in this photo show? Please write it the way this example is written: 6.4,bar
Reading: 0.1,bar
